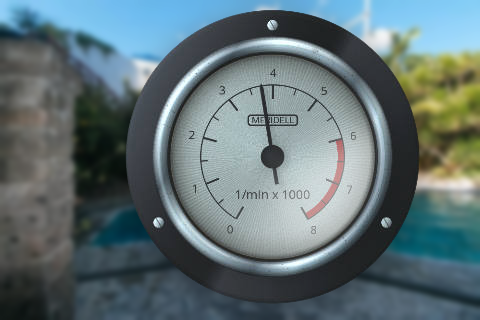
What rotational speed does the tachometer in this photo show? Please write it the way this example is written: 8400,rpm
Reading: 3750,rpm
